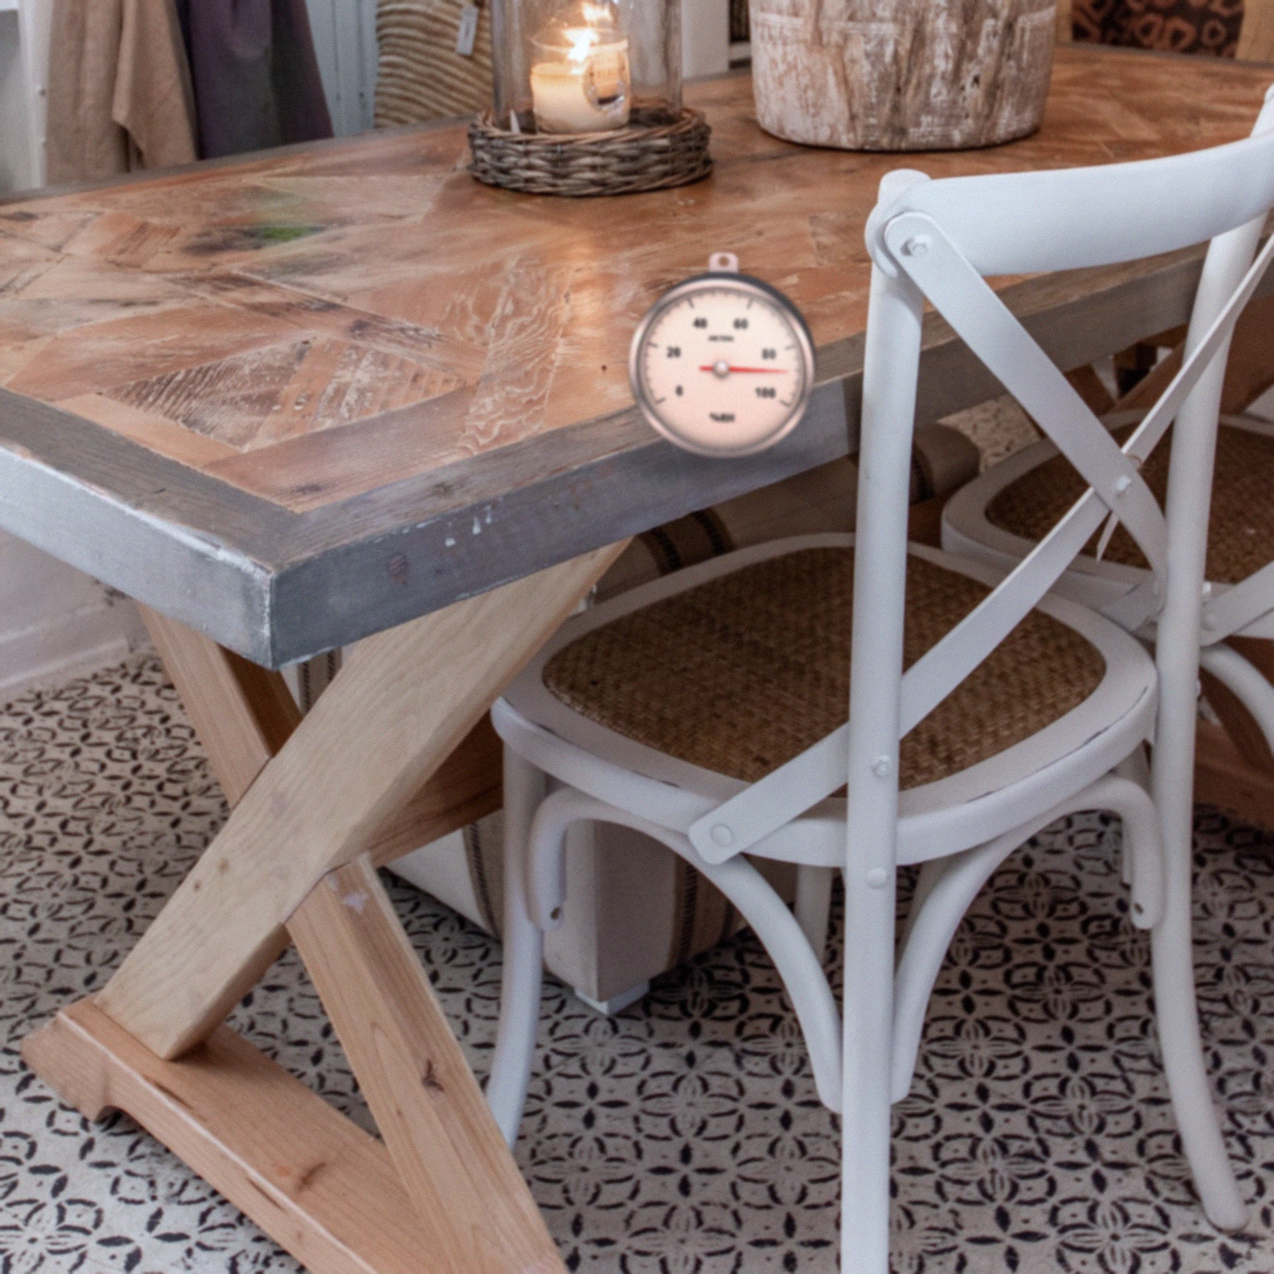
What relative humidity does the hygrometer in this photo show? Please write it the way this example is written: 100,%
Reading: 88,%
